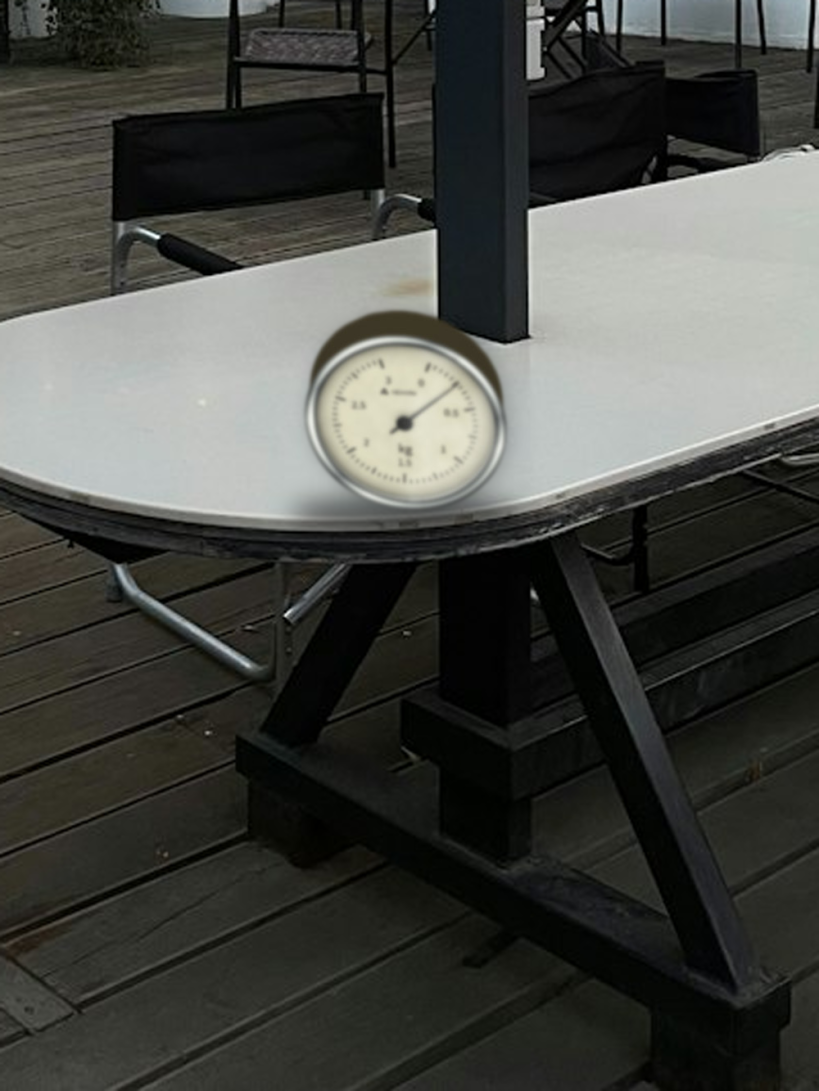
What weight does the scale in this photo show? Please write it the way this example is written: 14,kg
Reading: 0.25,kg
